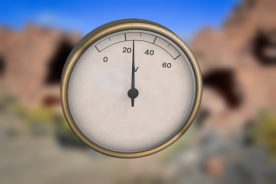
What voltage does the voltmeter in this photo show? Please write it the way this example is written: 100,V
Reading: 25,V
